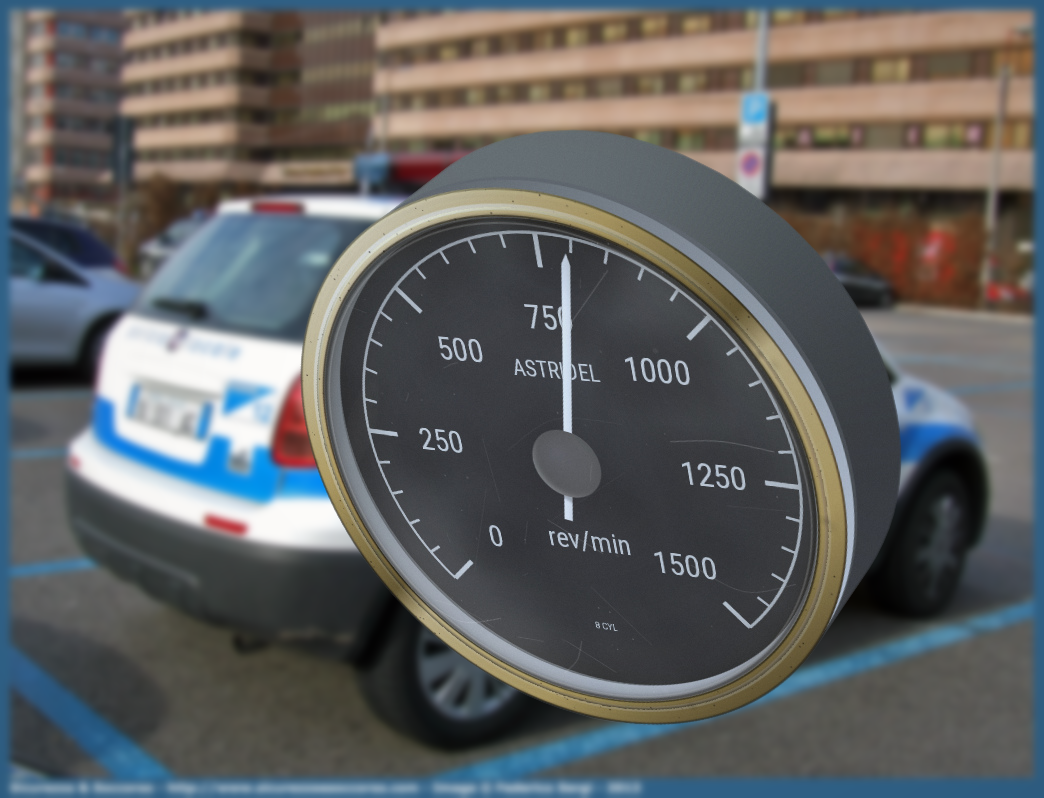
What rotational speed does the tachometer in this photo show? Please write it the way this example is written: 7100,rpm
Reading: 800,rpm
